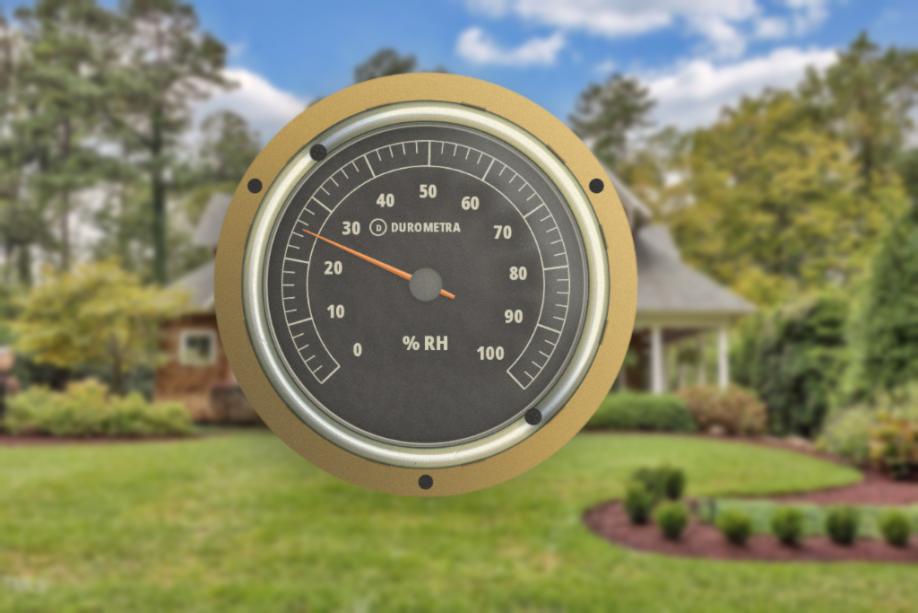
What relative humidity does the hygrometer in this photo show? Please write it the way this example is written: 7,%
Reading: 25,%
